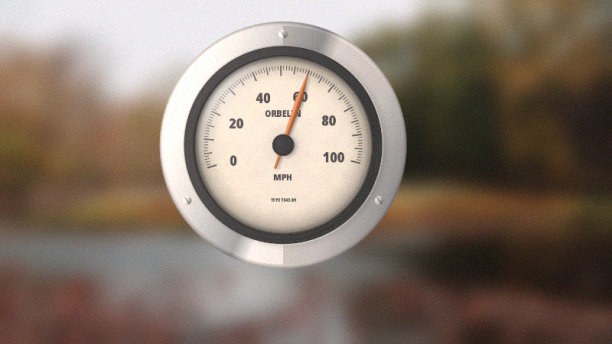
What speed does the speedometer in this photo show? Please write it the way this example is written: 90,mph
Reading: 60,mph
